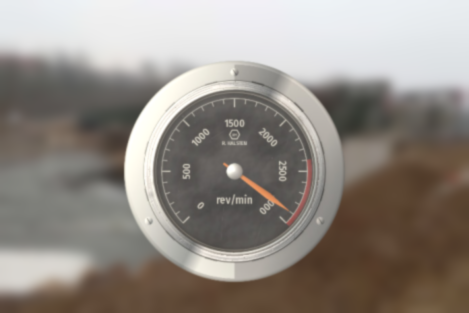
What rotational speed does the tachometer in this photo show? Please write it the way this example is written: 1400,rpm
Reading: 2900,rpm
